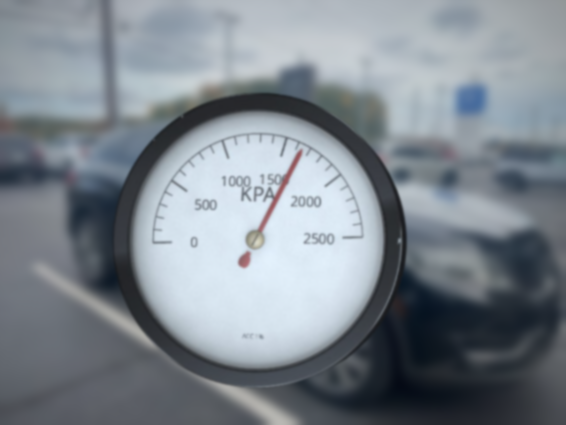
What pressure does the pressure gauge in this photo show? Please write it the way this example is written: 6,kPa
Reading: 1650,kPa
